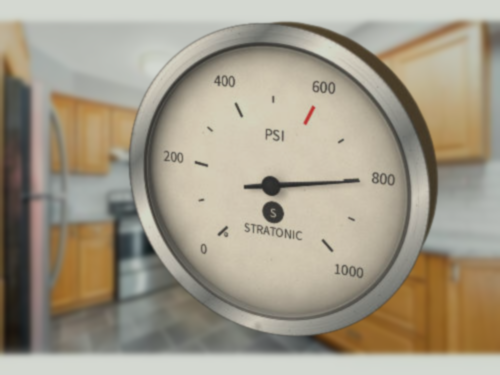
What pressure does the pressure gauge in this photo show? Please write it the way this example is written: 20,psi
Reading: 800,psi
